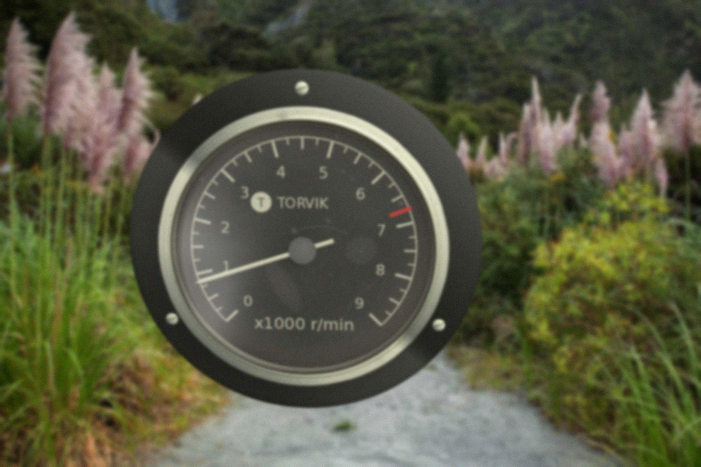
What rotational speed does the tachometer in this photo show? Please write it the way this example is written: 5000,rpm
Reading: 875,rpm
